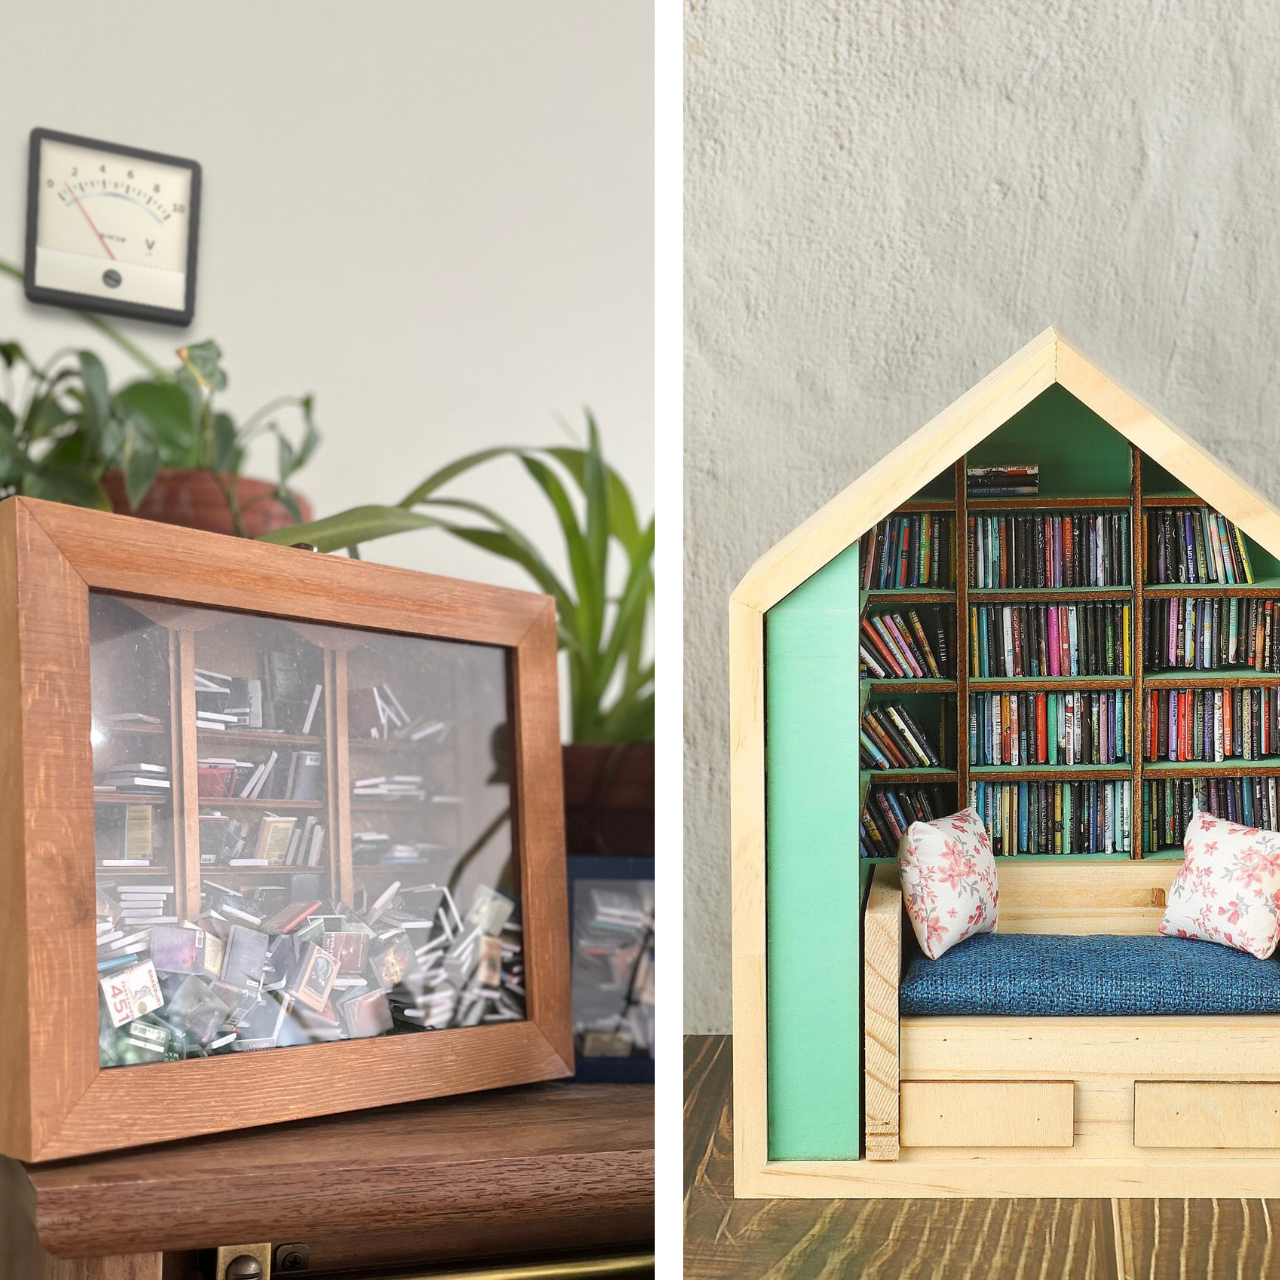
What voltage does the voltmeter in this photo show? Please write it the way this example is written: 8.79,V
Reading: 1,V
